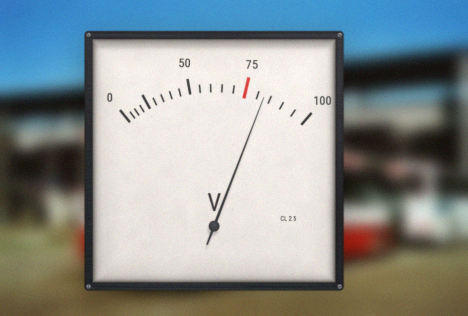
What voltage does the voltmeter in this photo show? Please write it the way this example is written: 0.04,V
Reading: 82.5,V
